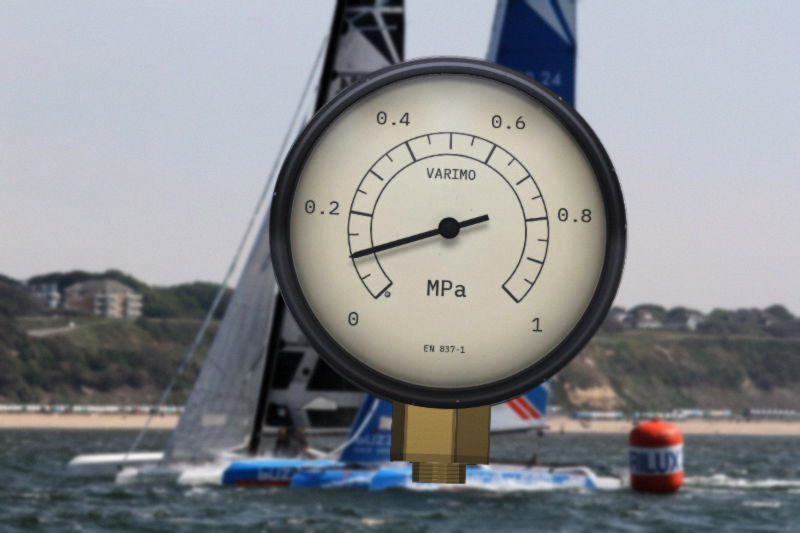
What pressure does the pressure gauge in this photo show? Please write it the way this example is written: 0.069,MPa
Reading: 0.1,MPa
